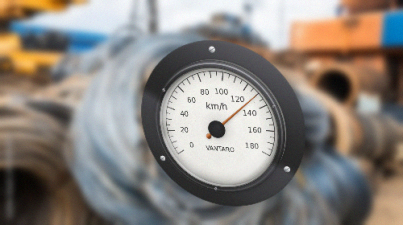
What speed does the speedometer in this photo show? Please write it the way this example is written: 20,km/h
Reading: 130,km/h
